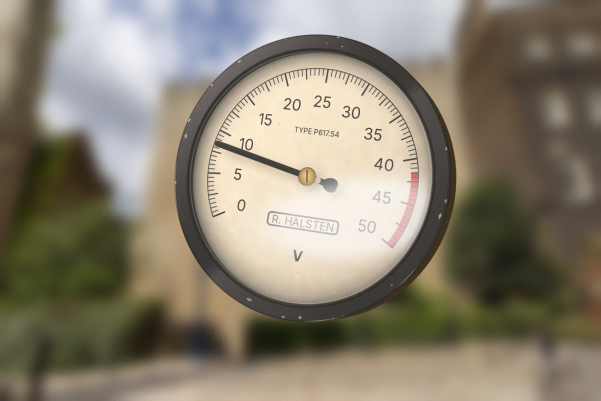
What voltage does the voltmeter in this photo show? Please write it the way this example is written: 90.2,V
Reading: 8.5,V
